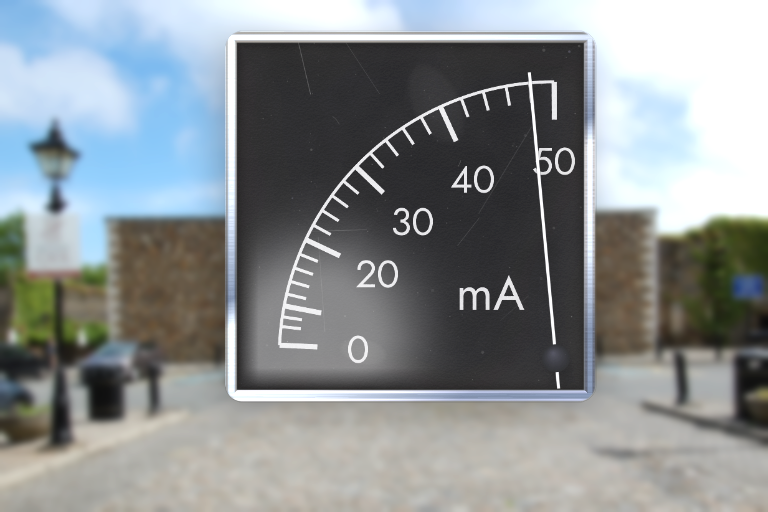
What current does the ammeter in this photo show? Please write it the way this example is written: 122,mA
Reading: 48,mA
